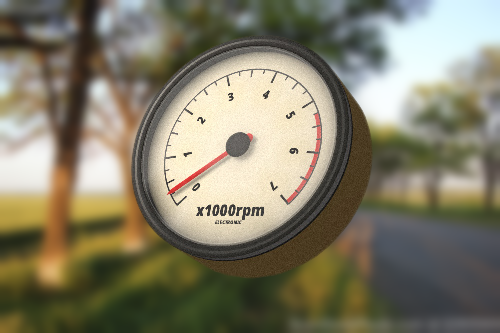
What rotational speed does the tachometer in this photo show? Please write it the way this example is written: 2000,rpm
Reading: 250,rpm
